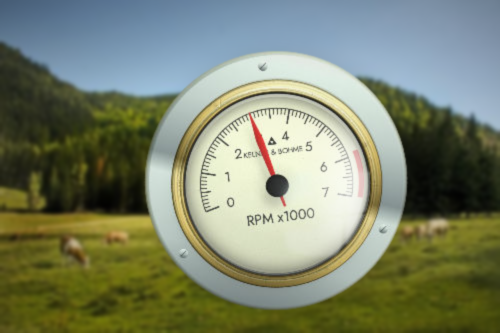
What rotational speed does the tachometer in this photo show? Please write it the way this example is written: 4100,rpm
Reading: 3000,rpm
